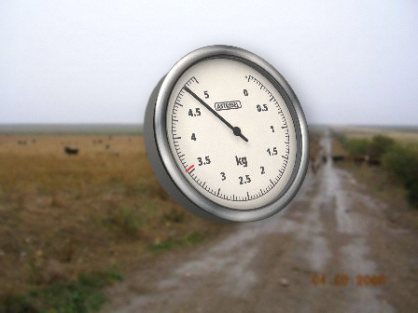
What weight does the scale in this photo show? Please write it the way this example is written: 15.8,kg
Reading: 4.75,kg
